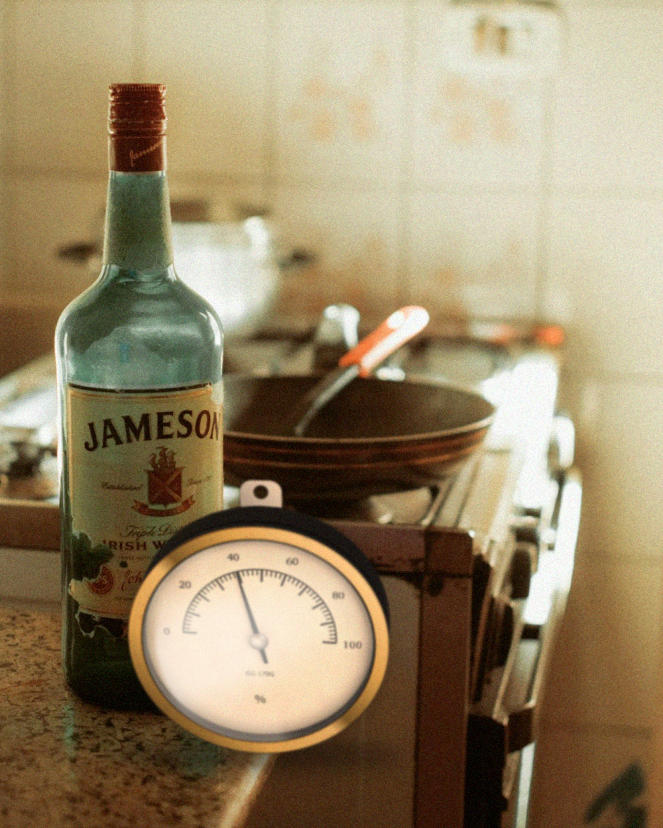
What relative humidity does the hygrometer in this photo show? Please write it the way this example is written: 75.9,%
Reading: 40,%
